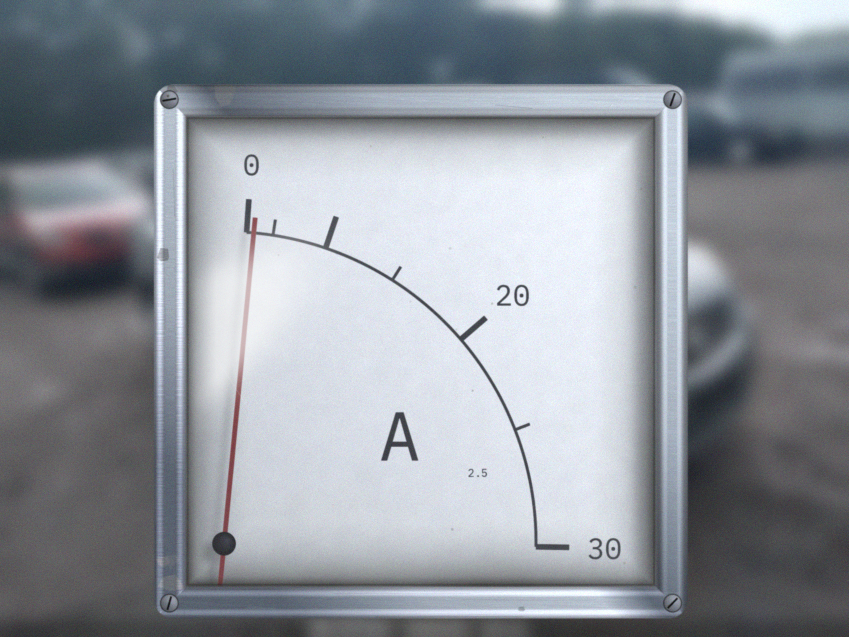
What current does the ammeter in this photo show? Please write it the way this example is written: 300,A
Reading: 2.5,A
